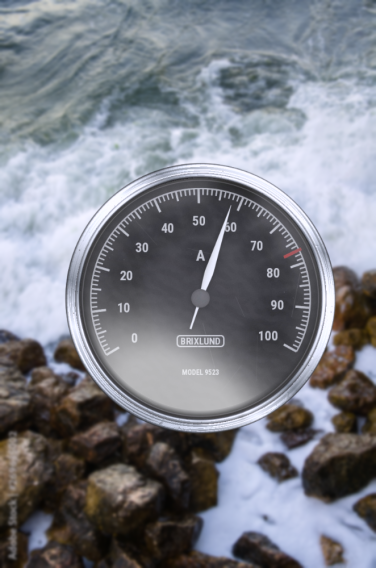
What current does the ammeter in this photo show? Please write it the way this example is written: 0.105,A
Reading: 58,A
